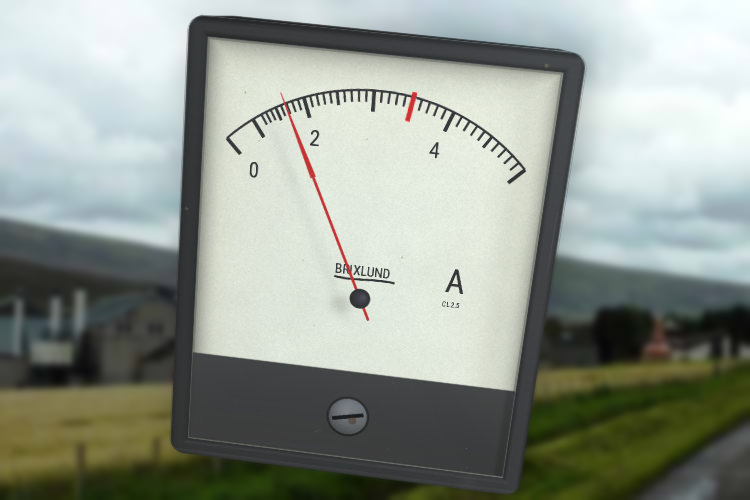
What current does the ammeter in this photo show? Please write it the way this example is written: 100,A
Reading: 1.7,A
